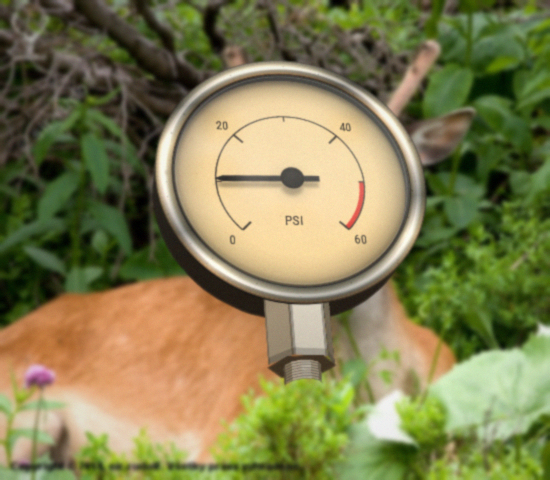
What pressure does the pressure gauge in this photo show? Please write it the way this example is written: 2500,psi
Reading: 10,psi
